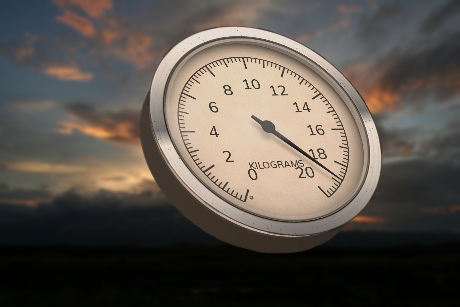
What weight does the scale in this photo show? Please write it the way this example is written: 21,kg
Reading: 19,kg
